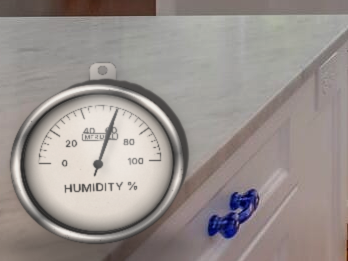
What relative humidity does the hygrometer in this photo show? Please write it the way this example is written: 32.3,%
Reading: 60,%
